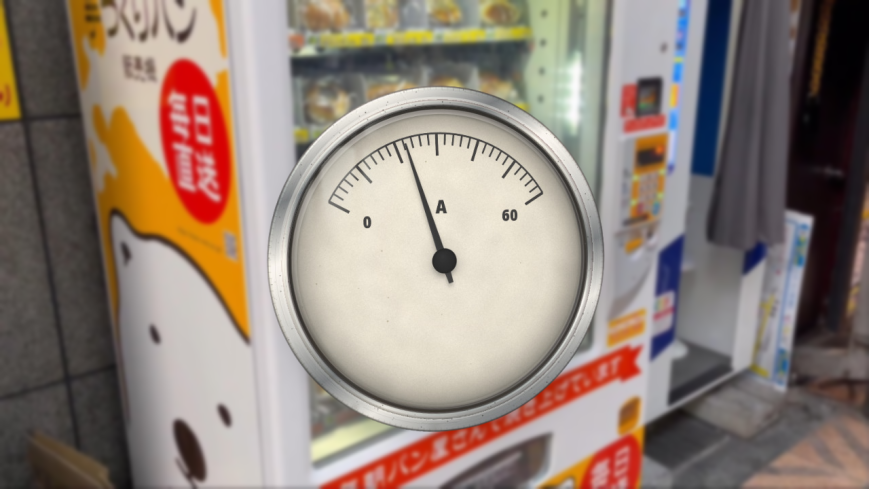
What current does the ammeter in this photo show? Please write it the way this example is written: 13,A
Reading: 22,A
